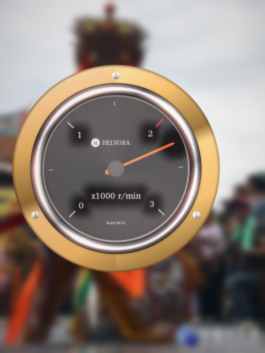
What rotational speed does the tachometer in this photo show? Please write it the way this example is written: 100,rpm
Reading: 2250,rpm
